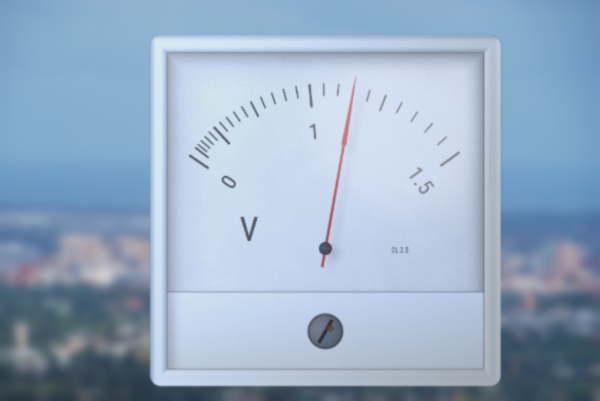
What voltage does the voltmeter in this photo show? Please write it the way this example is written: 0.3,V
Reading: 1.15,V
